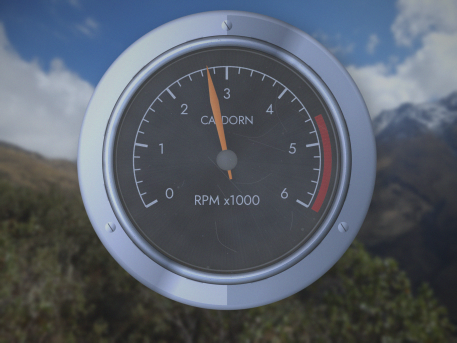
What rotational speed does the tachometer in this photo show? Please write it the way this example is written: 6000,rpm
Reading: 2700,rpm
